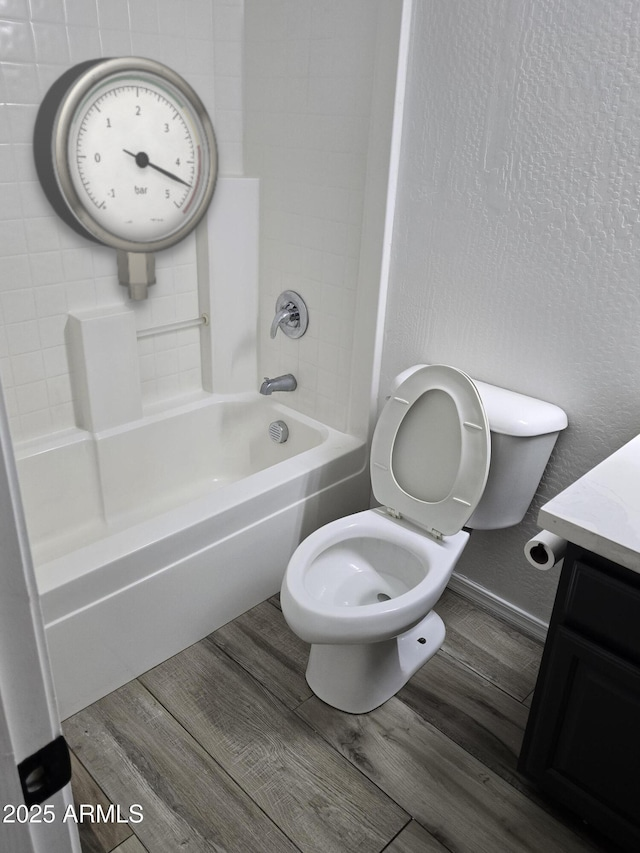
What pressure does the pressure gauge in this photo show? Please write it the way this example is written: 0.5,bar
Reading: 4.5,bar
